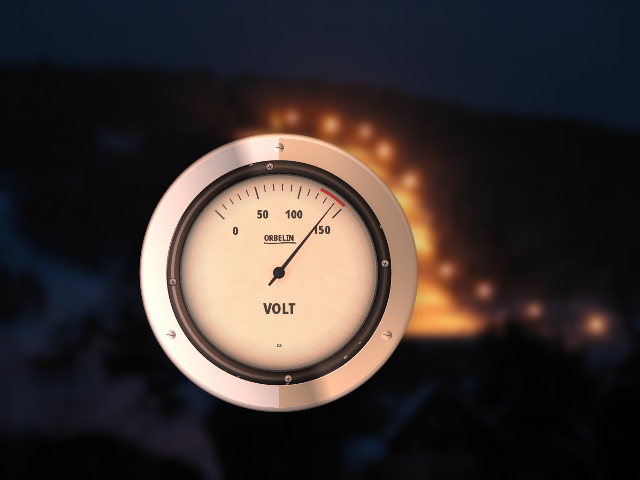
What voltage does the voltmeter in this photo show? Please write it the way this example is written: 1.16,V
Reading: 140,V
